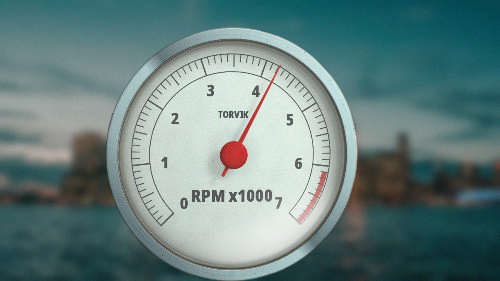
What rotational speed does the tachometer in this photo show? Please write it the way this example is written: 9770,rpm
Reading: 4200,rpm
